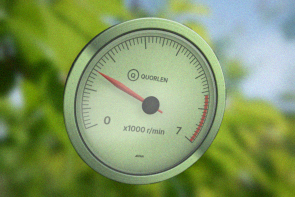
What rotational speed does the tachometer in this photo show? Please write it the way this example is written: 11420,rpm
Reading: 1500,rpm
